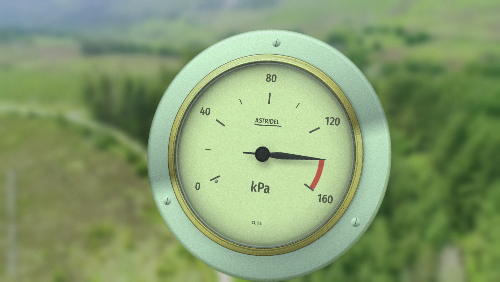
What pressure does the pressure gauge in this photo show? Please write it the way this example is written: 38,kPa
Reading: 140,kPa
